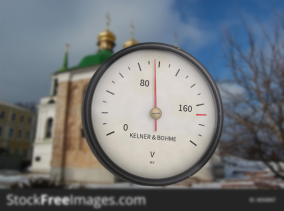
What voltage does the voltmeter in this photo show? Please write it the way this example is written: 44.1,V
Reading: 95,V
